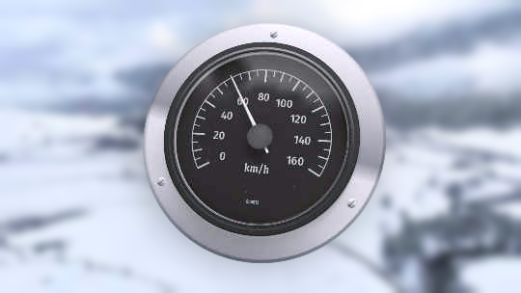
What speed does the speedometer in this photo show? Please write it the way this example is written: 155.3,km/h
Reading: 60,km/h
